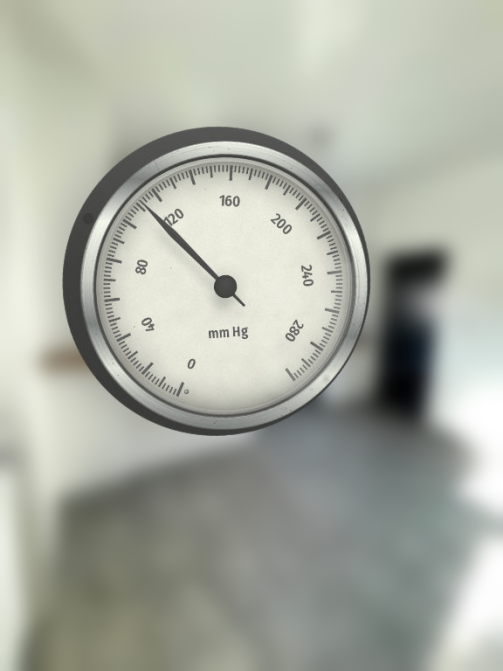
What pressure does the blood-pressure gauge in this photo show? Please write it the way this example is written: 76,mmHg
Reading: 112,mmHg
